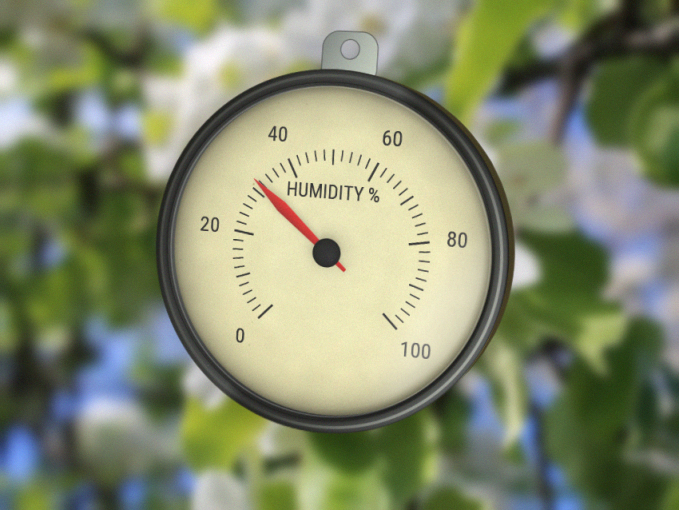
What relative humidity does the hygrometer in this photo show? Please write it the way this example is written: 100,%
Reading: 32,%
